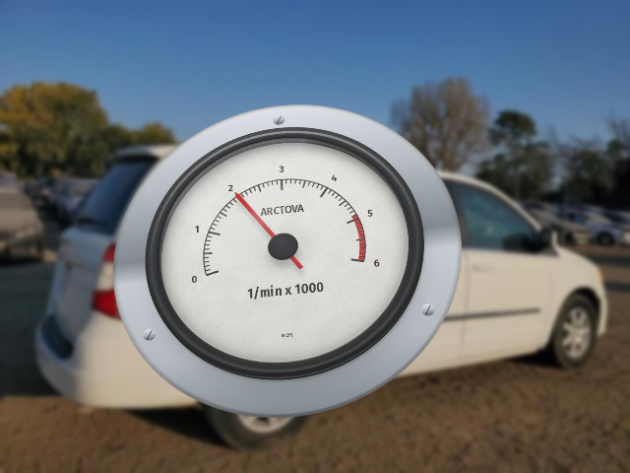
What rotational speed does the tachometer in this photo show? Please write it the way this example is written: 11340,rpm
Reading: 2000,rpm
